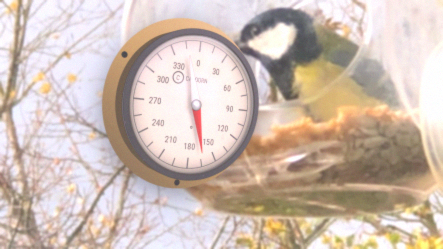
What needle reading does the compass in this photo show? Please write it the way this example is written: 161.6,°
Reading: 165,°
